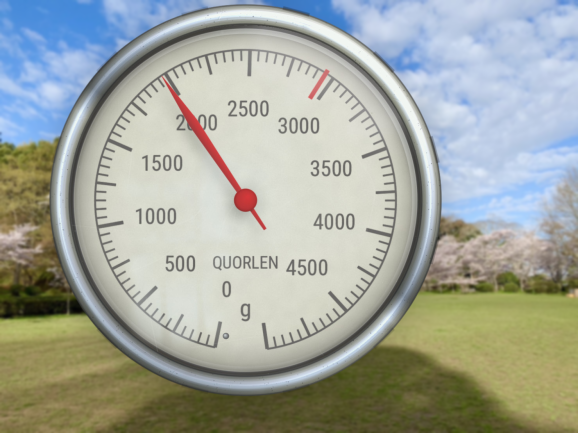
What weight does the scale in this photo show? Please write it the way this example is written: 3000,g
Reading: 1975,g
